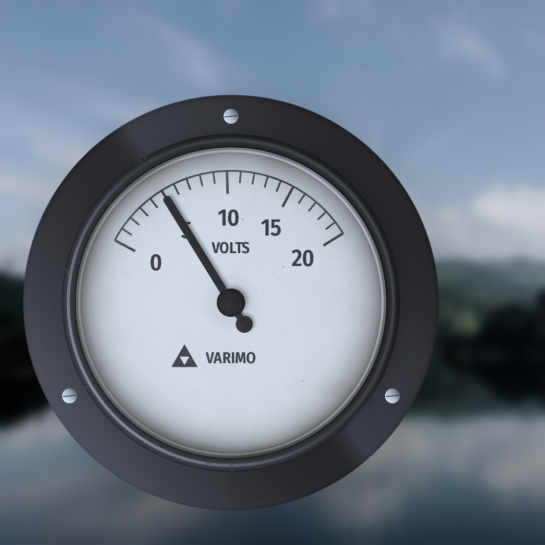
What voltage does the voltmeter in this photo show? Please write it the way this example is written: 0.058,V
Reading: 5,V
